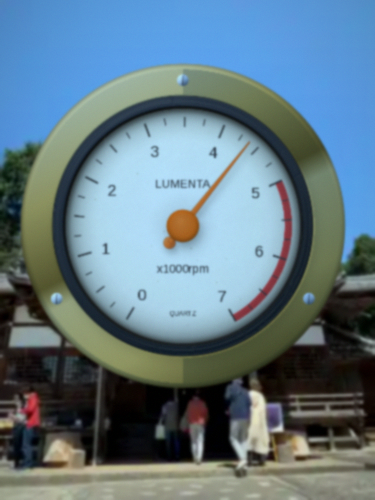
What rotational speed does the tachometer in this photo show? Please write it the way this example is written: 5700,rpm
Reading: 4375,rpm
